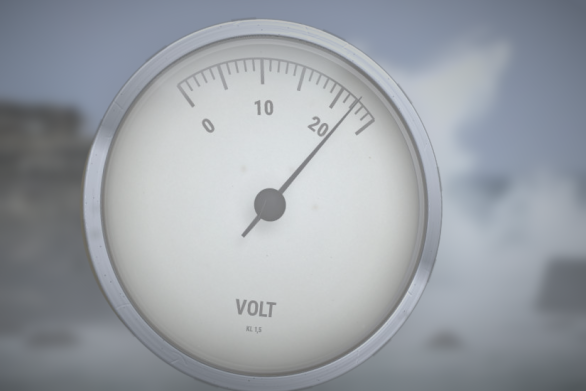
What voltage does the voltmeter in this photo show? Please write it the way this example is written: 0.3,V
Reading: 22,V
